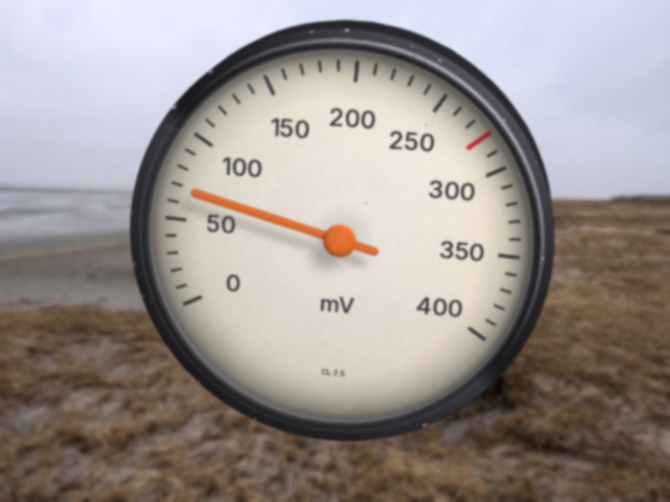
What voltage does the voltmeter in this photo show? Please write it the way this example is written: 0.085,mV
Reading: 70,mV
